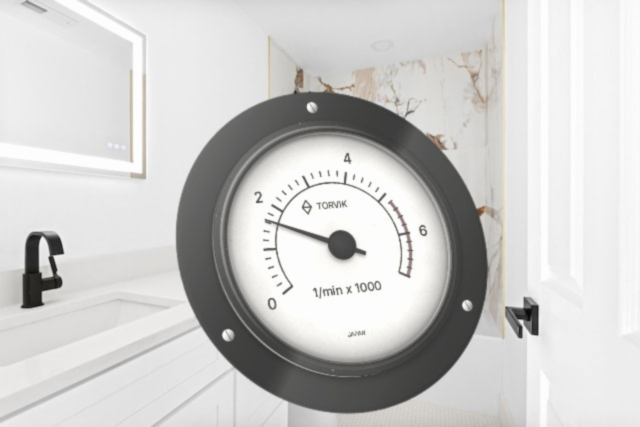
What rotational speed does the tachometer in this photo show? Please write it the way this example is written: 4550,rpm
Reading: 1600,rpm
